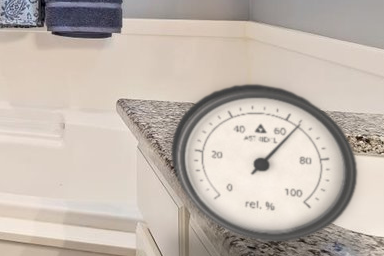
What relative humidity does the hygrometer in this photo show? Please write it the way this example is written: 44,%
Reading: 64,%
